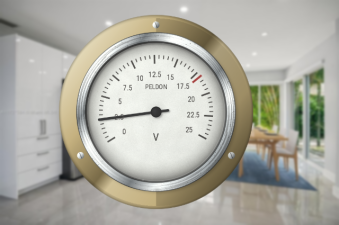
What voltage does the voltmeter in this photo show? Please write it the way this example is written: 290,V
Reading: 2.5,V
